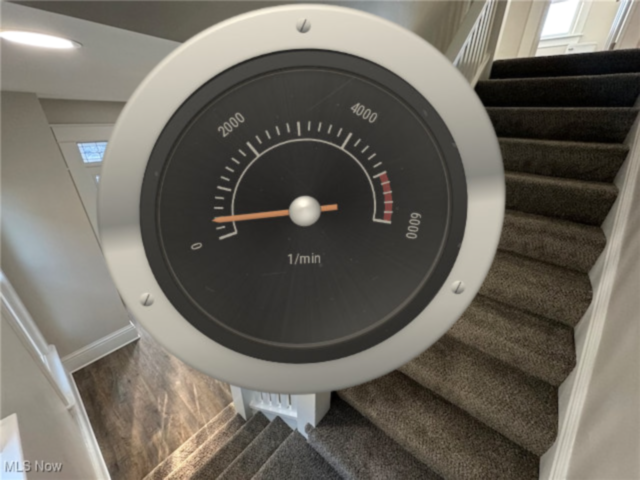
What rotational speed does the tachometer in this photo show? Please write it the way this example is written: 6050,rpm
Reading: 400,rpm
